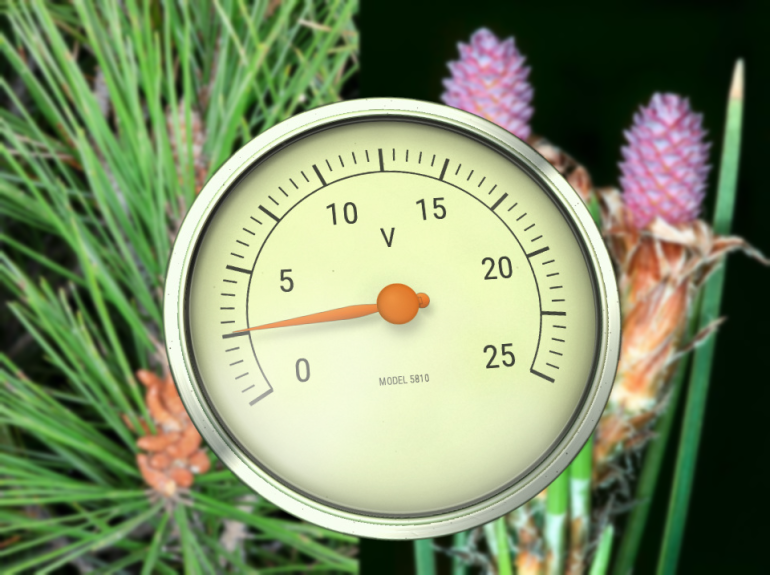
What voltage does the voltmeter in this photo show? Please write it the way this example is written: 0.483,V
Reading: 2.5,V
